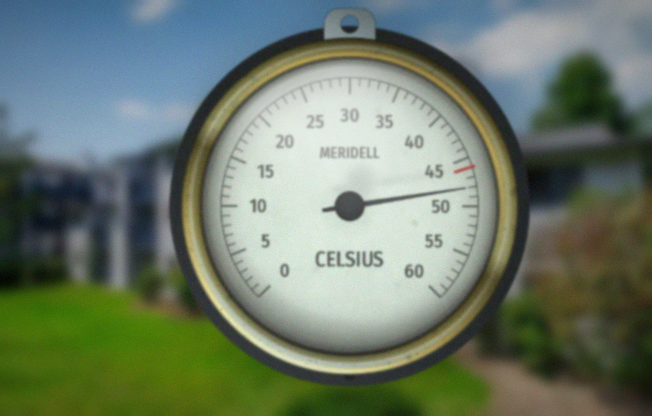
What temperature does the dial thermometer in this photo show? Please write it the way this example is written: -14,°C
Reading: 48,°C
